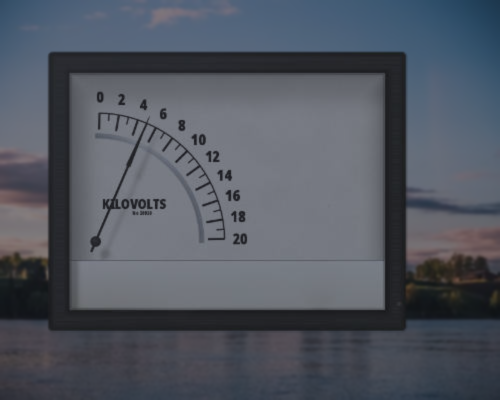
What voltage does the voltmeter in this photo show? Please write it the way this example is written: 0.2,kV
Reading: 5,kV
